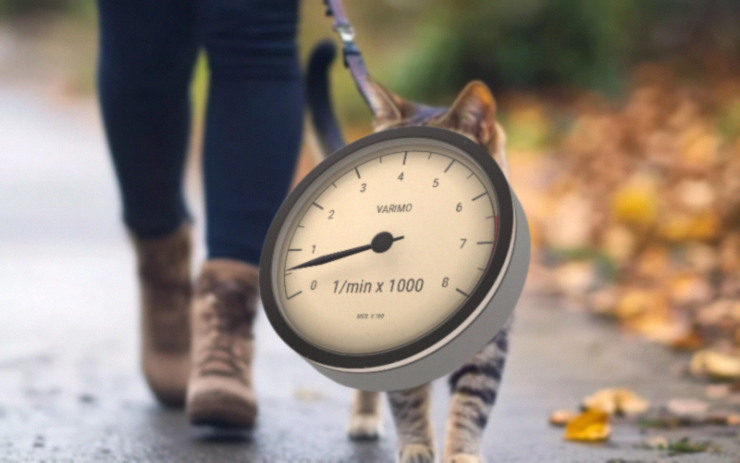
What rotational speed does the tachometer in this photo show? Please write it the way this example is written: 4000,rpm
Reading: 500,rpm
